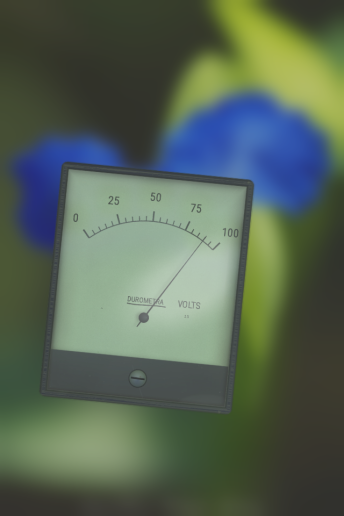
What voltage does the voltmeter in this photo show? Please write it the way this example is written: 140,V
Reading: 90,V
